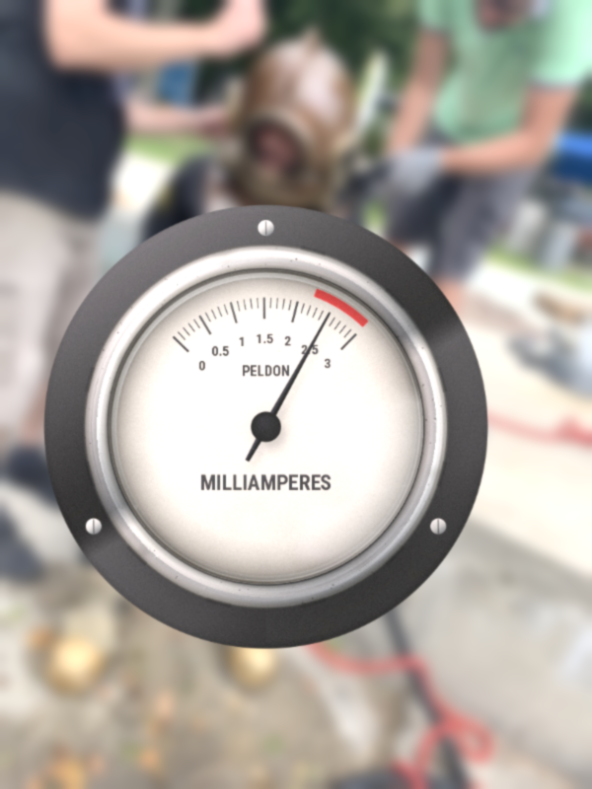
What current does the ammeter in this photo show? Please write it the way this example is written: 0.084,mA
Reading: 2.5,mA
